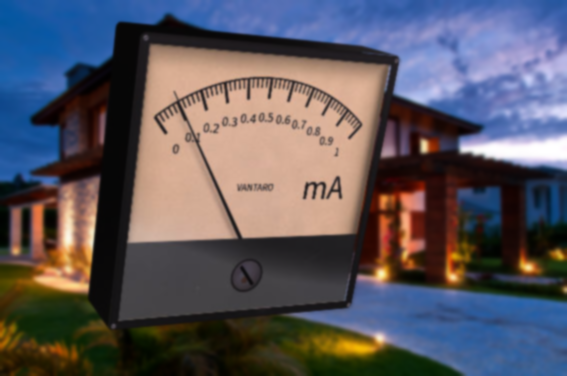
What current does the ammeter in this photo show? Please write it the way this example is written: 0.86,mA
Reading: 0.1,mA
